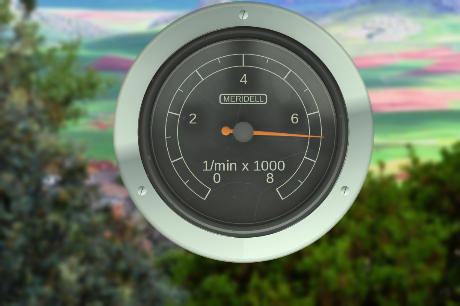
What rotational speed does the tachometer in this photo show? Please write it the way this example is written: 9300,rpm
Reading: 6500,rpm
